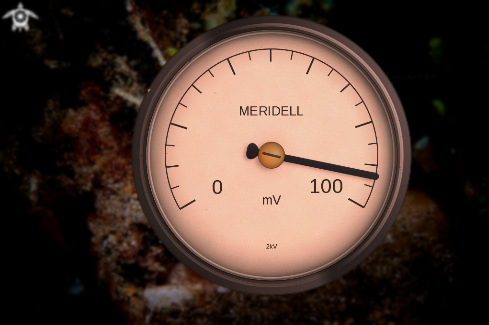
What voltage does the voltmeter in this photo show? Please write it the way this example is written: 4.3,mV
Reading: 92.5,mV
